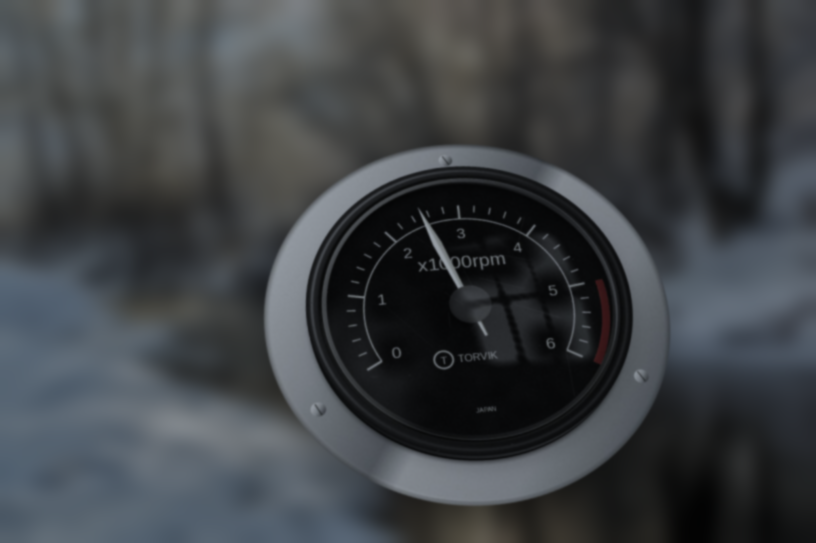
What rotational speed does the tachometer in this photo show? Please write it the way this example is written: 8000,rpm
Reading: 2500,rpm
